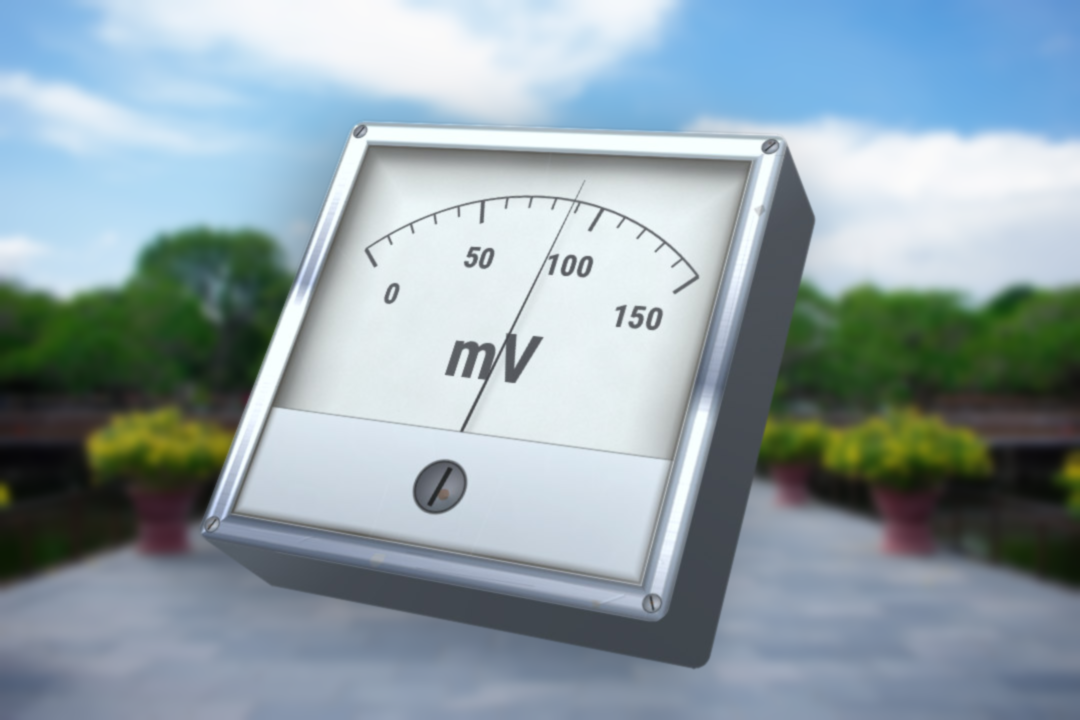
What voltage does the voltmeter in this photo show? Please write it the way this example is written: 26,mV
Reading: 90,mV
